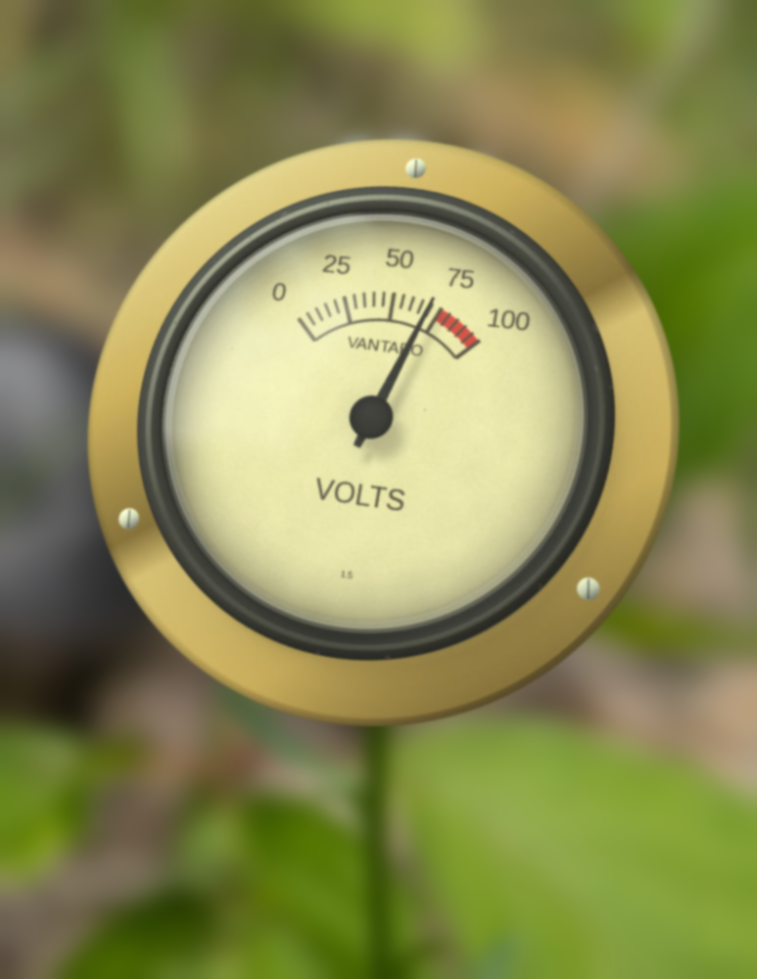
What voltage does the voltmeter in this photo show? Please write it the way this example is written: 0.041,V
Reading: 70,V
